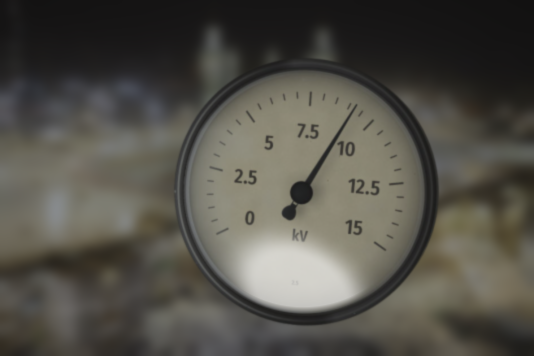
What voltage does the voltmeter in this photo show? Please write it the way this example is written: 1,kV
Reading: 9.25,kV
